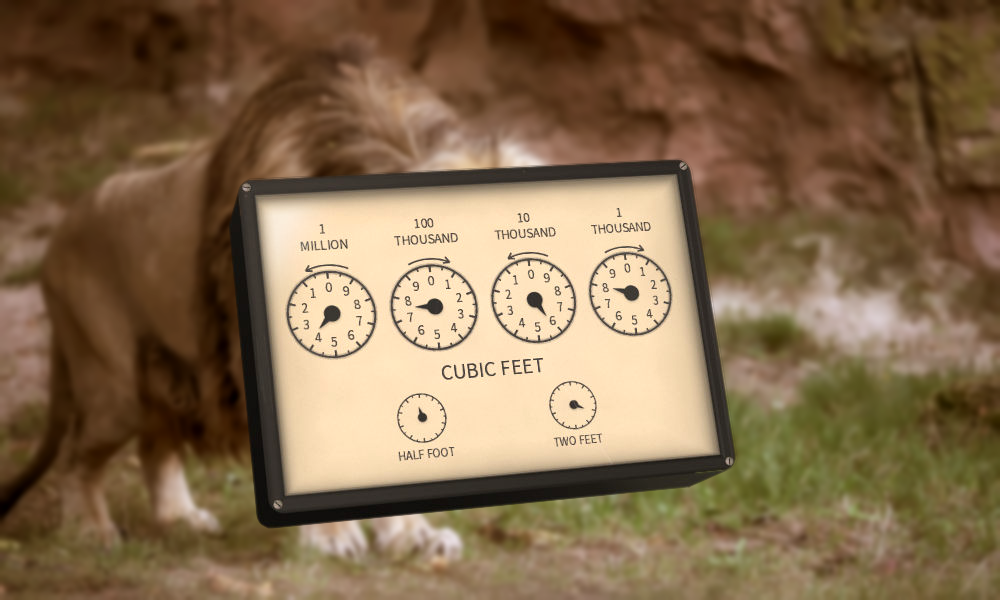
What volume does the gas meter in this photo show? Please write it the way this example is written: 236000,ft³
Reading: 375800,ft³
